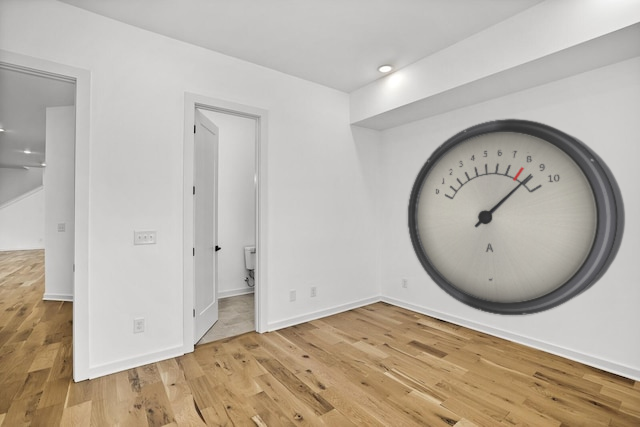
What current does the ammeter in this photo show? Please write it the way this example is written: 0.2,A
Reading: 9,A
